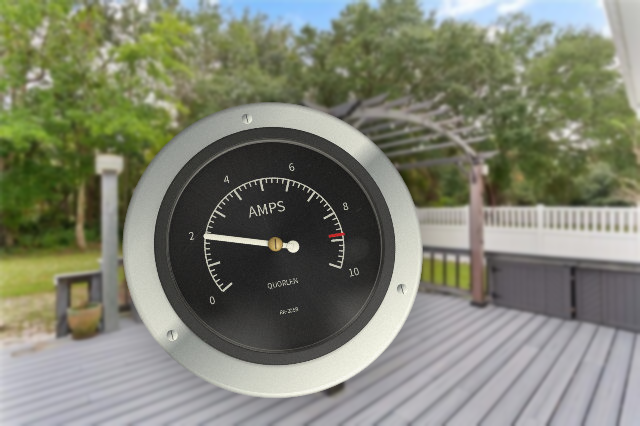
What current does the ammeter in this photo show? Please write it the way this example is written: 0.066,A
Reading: 2,A
